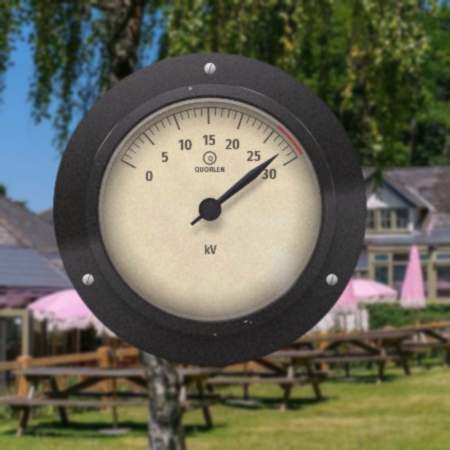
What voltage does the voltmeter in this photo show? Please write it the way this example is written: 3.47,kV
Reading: 28,kV
